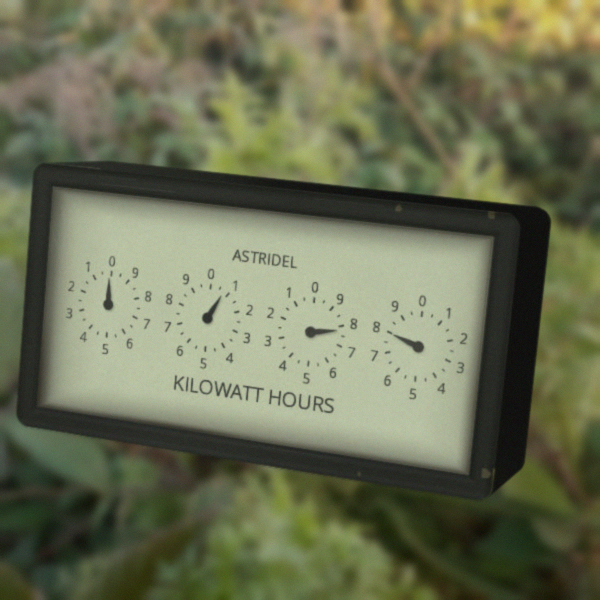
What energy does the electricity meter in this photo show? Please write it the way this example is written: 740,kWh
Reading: 78,kWh
